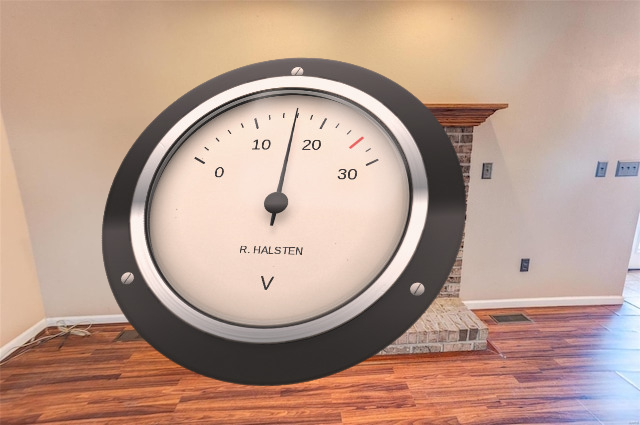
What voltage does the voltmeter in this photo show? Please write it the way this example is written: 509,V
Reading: 16,V
